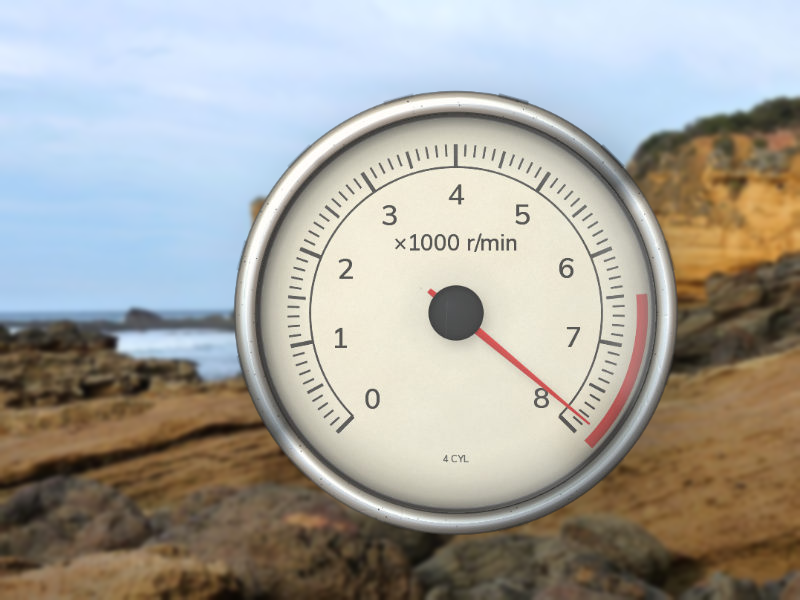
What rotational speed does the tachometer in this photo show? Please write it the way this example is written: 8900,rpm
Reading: 7850,rpm
